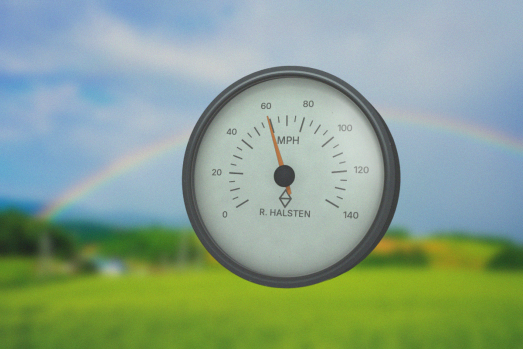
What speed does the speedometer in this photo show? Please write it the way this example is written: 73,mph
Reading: 60,mph
